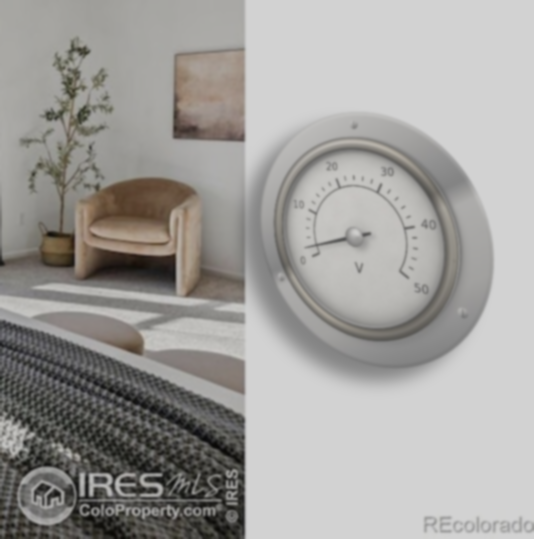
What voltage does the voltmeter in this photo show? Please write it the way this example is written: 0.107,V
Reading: 2,V
